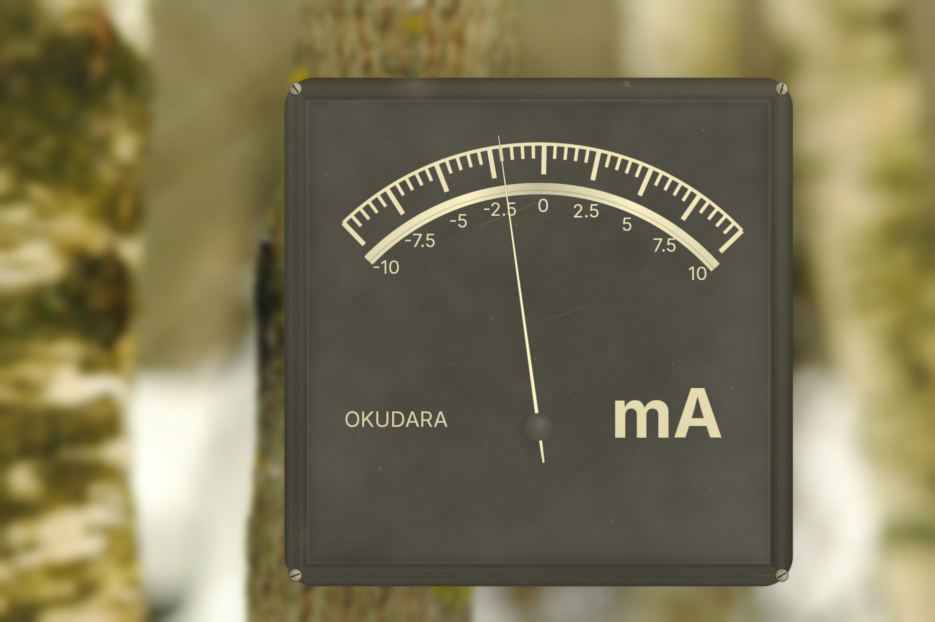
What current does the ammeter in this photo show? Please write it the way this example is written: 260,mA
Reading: -2,mA
